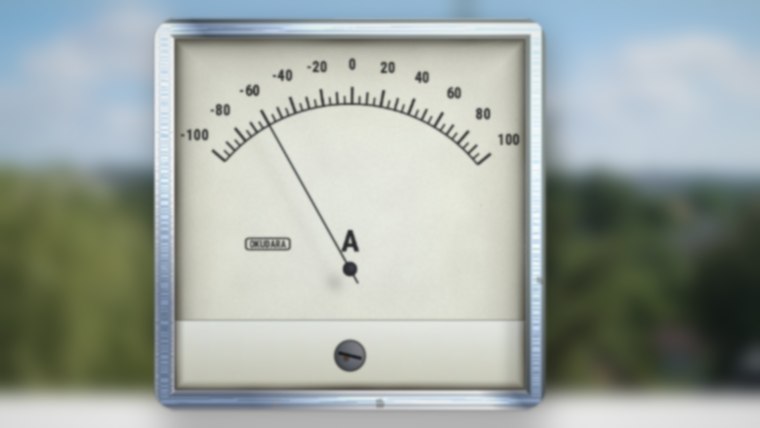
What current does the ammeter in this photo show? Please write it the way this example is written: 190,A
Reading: -60,A
